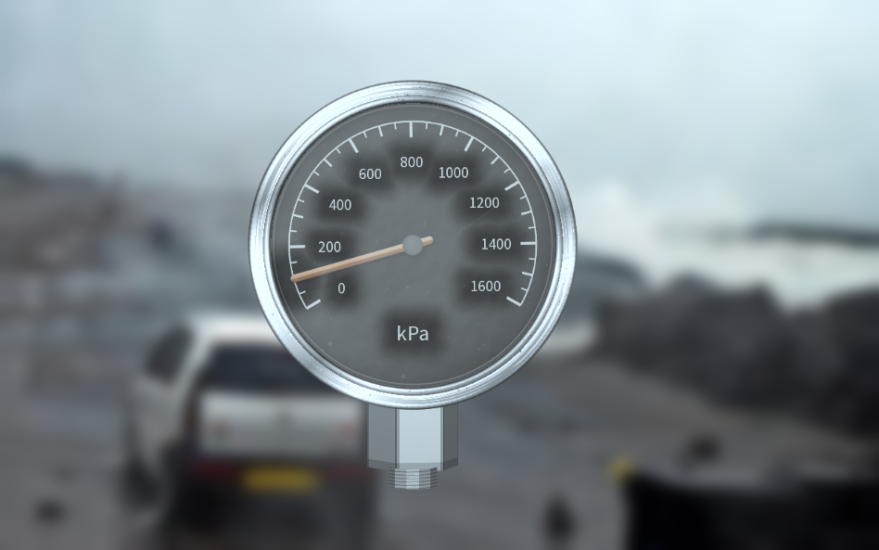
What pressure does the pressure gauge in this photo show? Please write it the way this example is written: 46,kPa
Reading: 100,kPa
